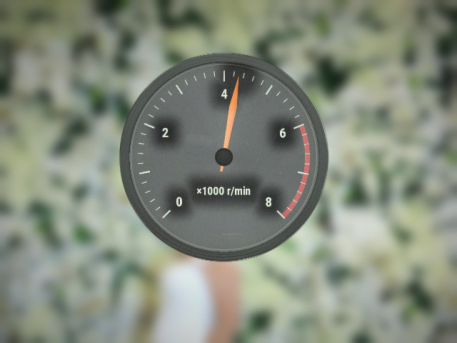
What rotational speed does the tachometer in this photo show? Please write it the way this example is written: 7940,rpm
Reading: 4300,rpm
